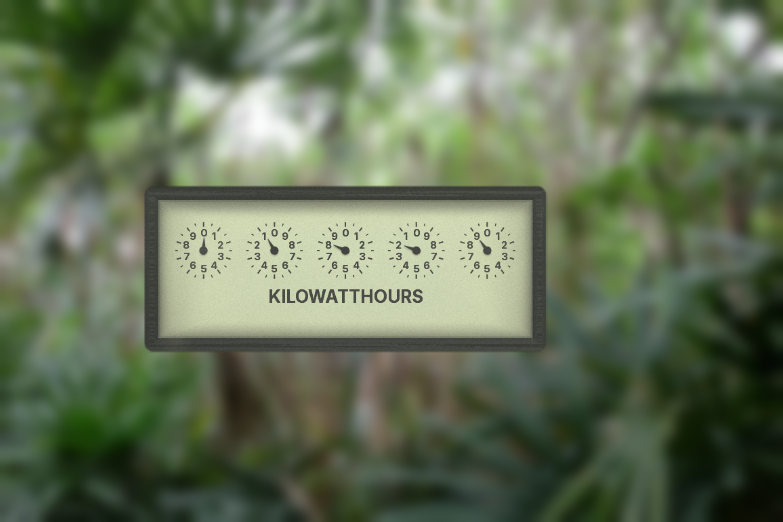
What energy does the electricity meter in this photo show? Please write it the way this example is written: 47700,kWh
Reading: 819,kWh
